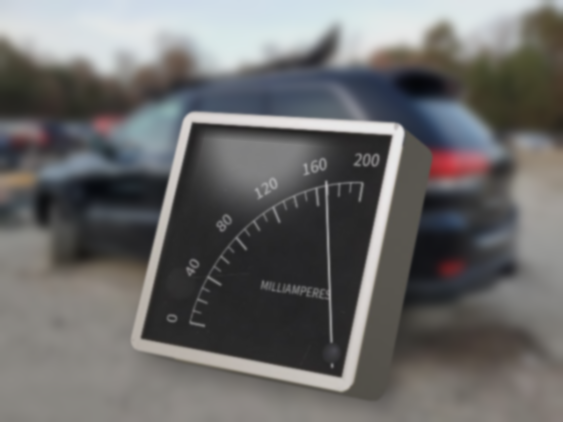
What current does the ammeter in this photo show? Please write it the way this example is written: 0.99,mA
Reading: 170,mA
